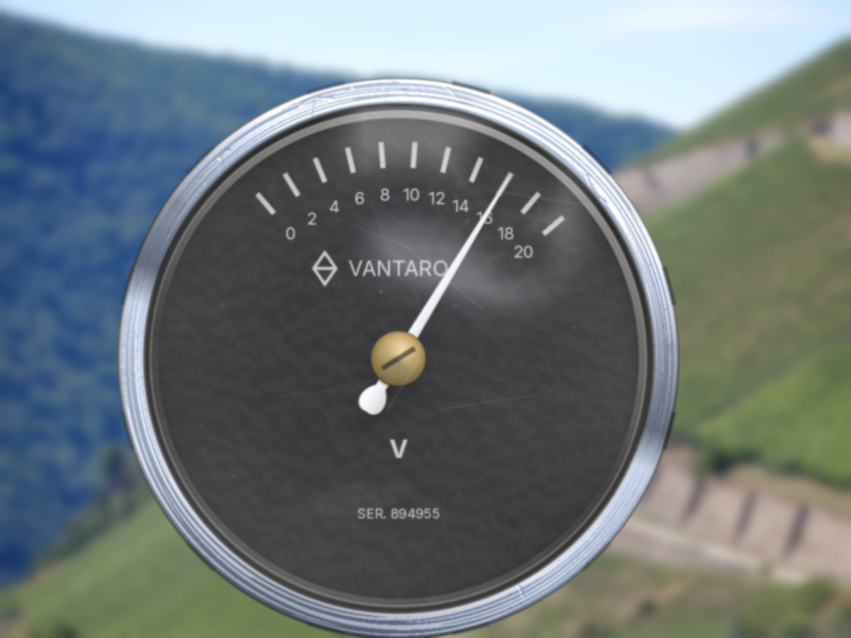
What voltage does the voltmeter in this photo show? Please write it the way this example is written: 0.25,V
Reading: 16,V
